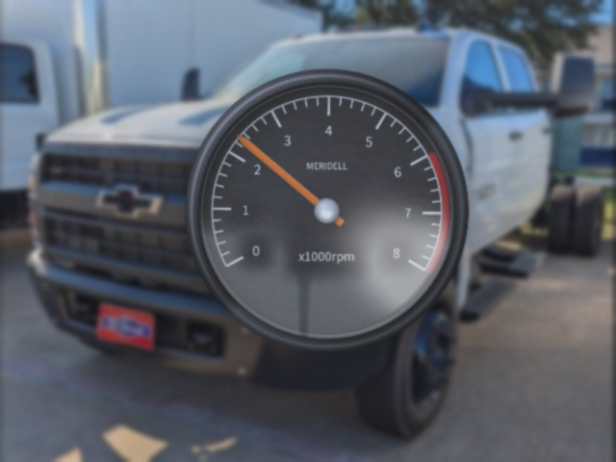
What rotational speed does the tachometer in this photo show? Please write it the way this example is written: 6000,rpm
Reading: 2300,rpm
